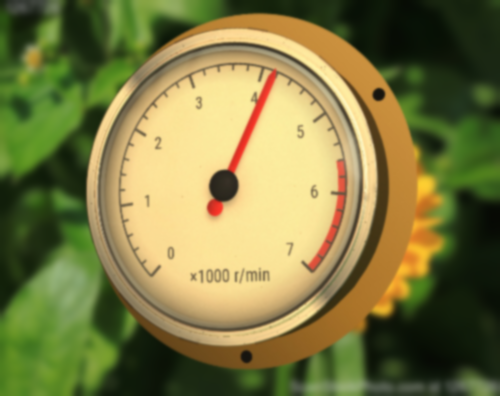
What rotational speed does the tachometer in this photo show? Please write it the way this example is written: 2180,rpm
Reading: 4200,rpm
